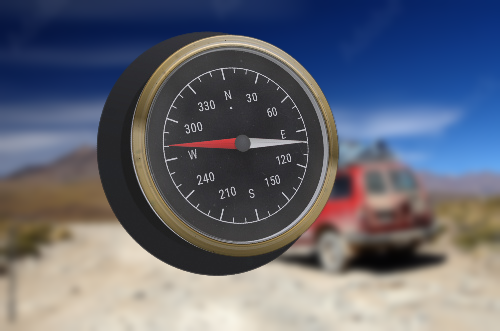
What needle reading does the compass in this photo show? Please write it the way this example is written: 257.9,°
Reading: 280,°
